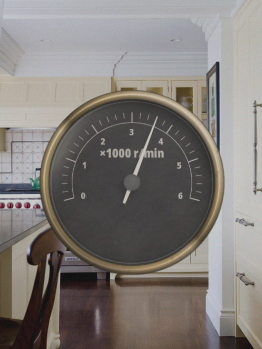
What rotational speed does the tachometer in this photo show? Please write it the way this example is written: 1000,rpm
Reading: 3600,rpm
